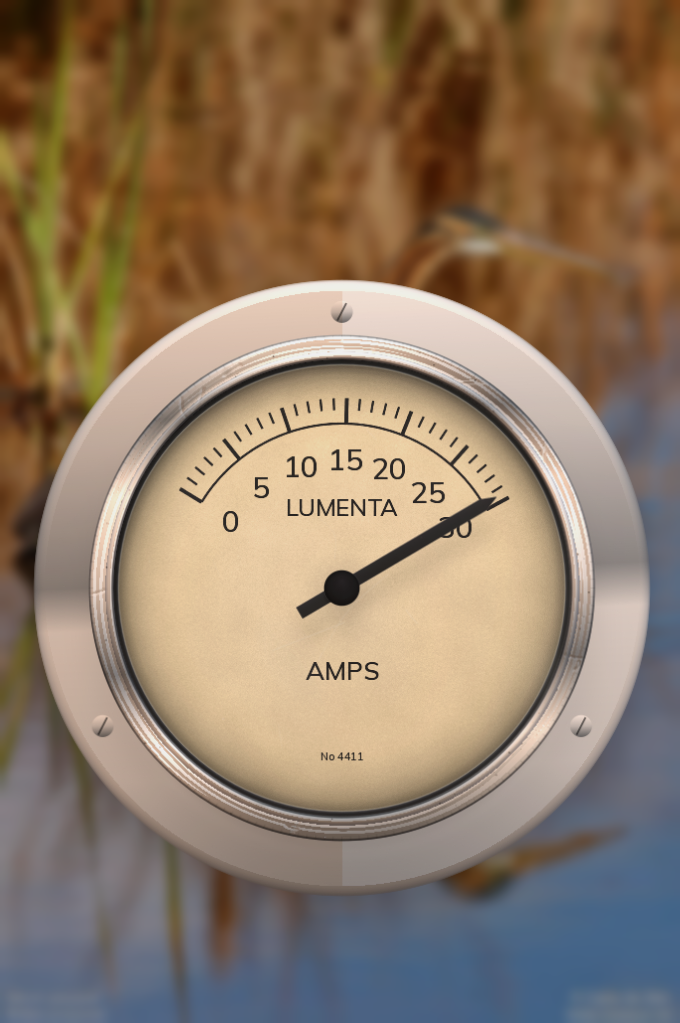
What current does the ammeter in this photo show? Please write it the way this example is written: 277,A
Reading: 29.5,A
